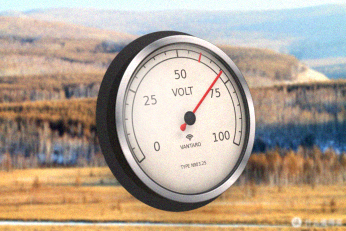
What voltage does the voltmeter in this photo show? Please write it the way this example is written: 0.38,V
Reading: 70,V
